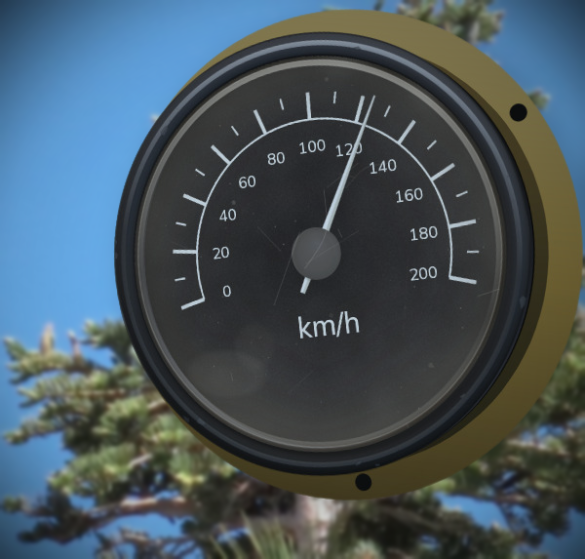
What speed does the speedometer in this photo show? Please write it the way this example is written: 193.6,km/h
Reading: 125,km/h
